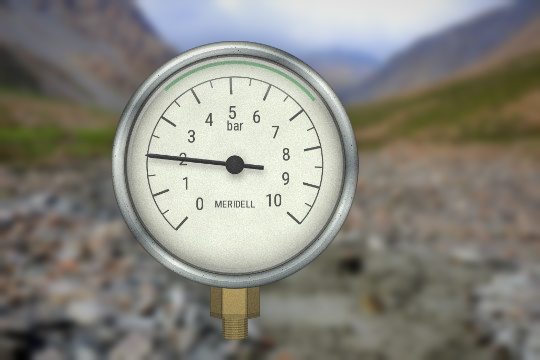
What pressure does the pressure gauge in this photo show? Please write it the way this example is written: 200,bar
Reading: 2,bar
